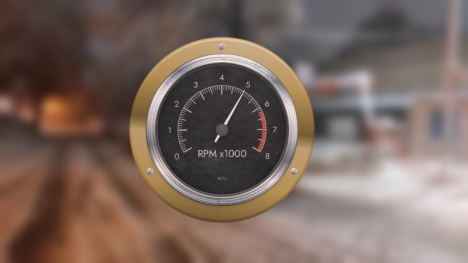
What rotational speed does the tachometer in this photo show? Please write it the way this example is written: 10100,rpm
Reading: 5000,rpm
